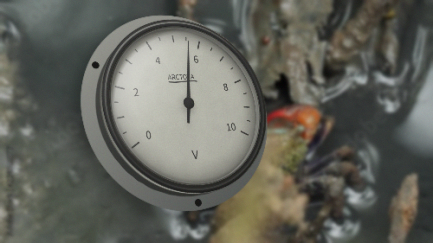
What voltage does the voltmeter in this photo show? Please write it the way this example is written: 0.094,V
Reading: 5.5,V
